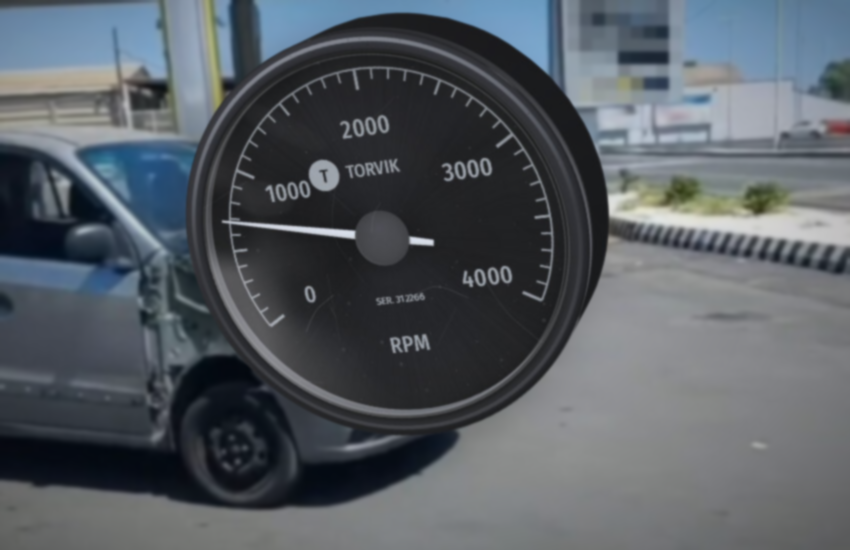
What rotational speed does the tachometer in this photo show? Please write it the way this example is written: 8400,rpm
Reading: 700,rpm
